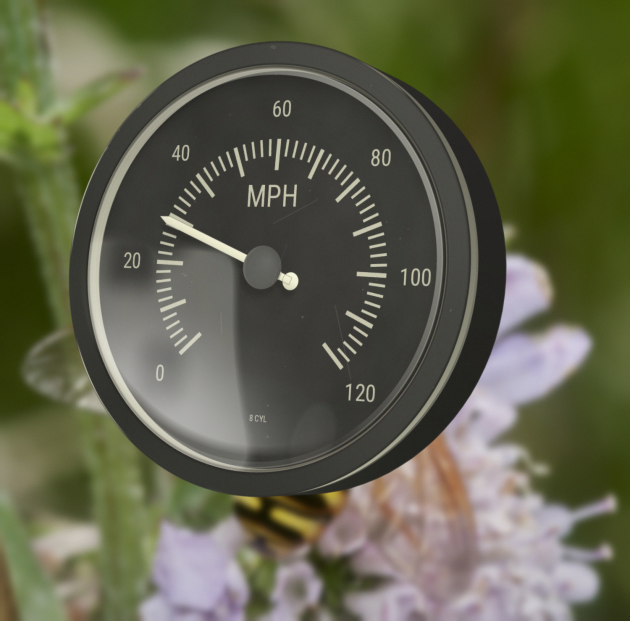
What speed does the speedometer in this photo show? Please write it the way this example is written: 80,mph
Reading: 29,mph
